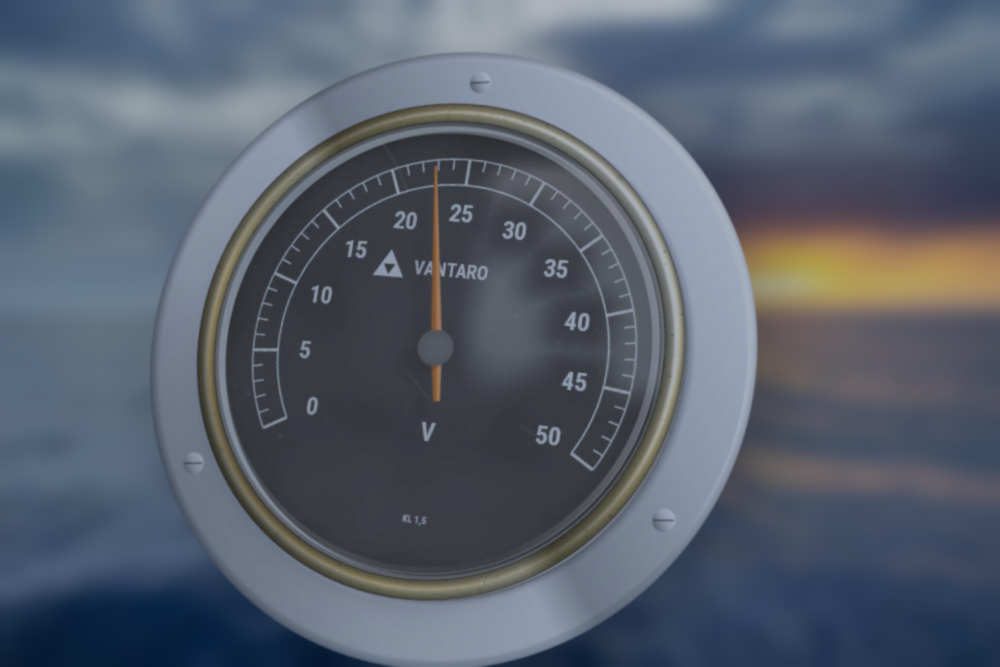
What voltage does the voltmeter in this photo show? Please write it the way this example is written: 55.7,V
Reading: 23,V
